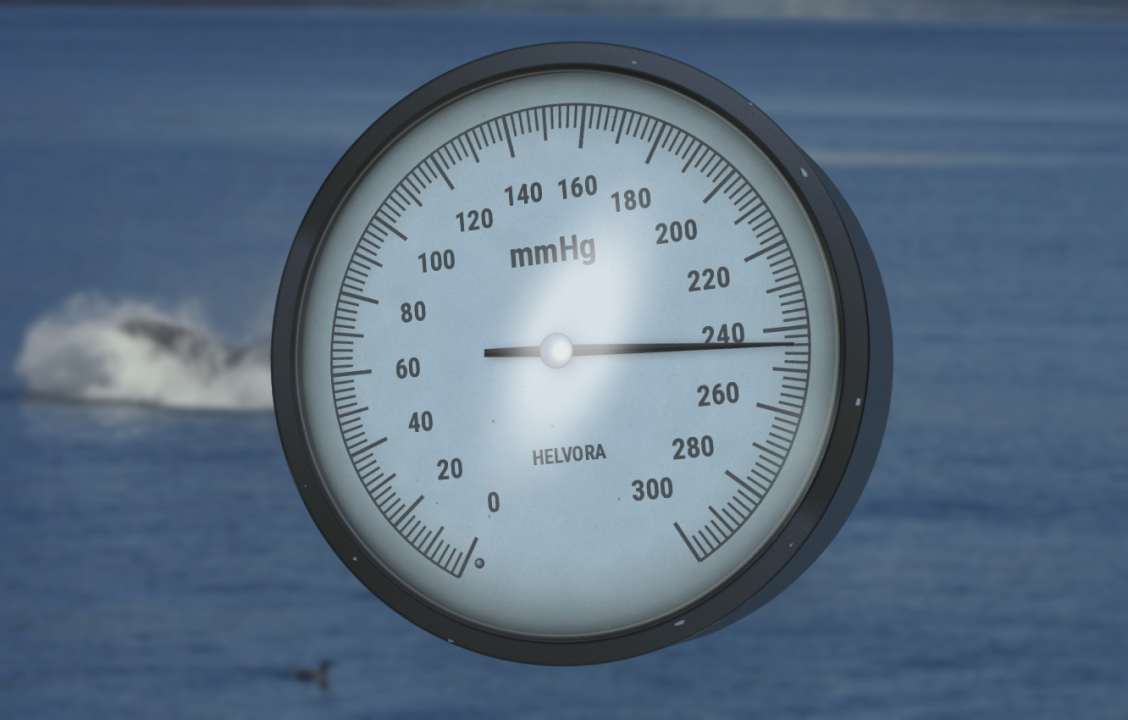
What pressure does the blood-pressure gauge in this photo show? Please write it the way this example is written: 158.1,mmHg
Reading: 244,mmHg
